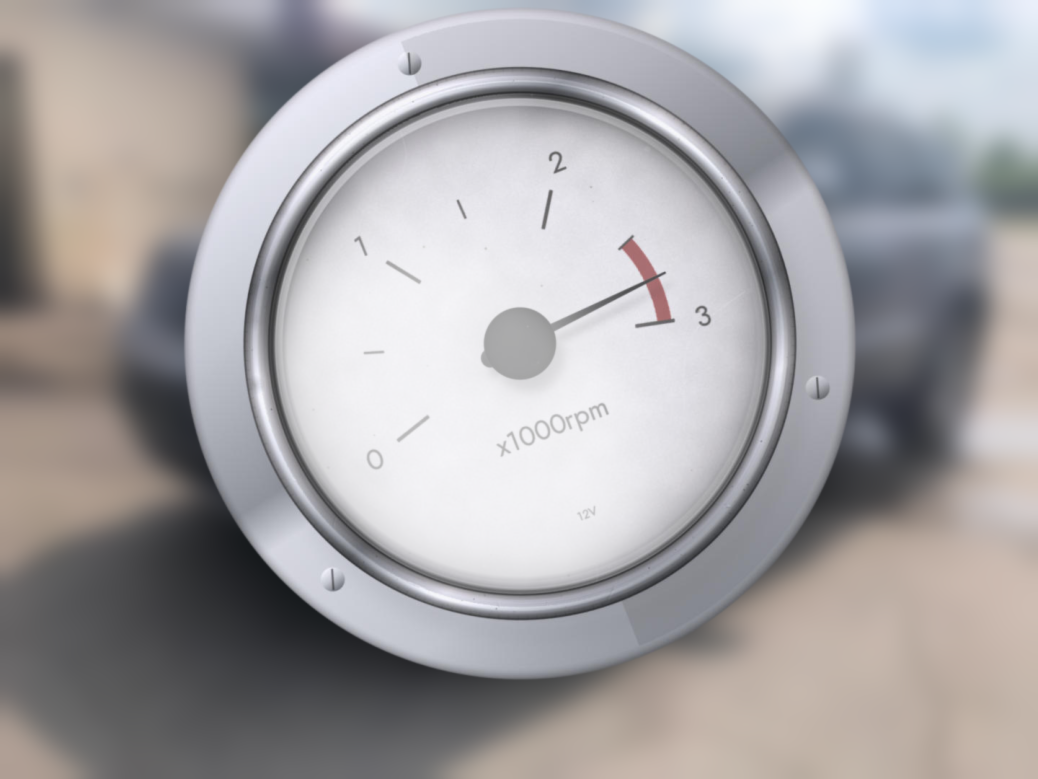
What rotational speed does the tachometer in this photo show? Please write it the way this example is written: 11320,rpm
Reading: 2750,rpm
